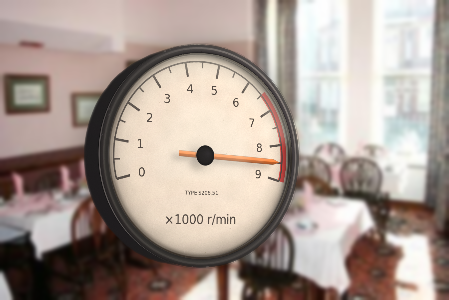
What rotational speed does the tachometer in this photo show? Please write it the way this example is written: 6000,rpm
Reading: 8500,rpm
